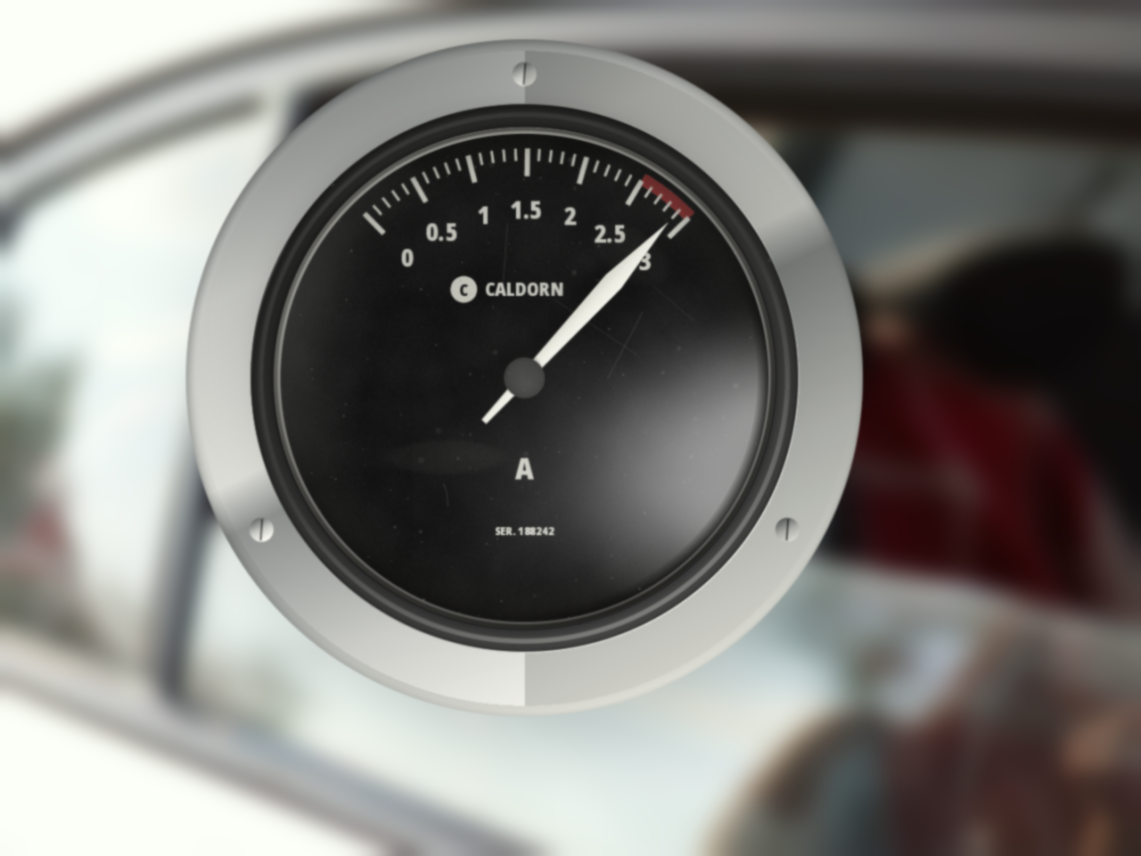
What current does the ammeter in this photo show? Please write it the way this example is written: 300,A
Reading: 2.9,A
